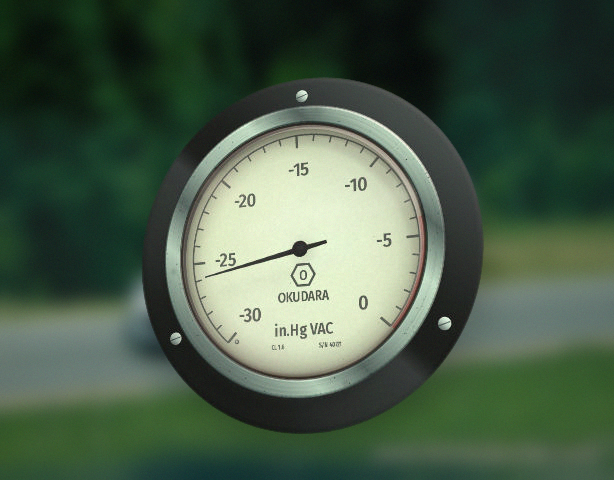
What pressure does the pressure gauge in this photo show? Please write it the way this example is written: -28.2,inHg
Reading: -26,inHg
